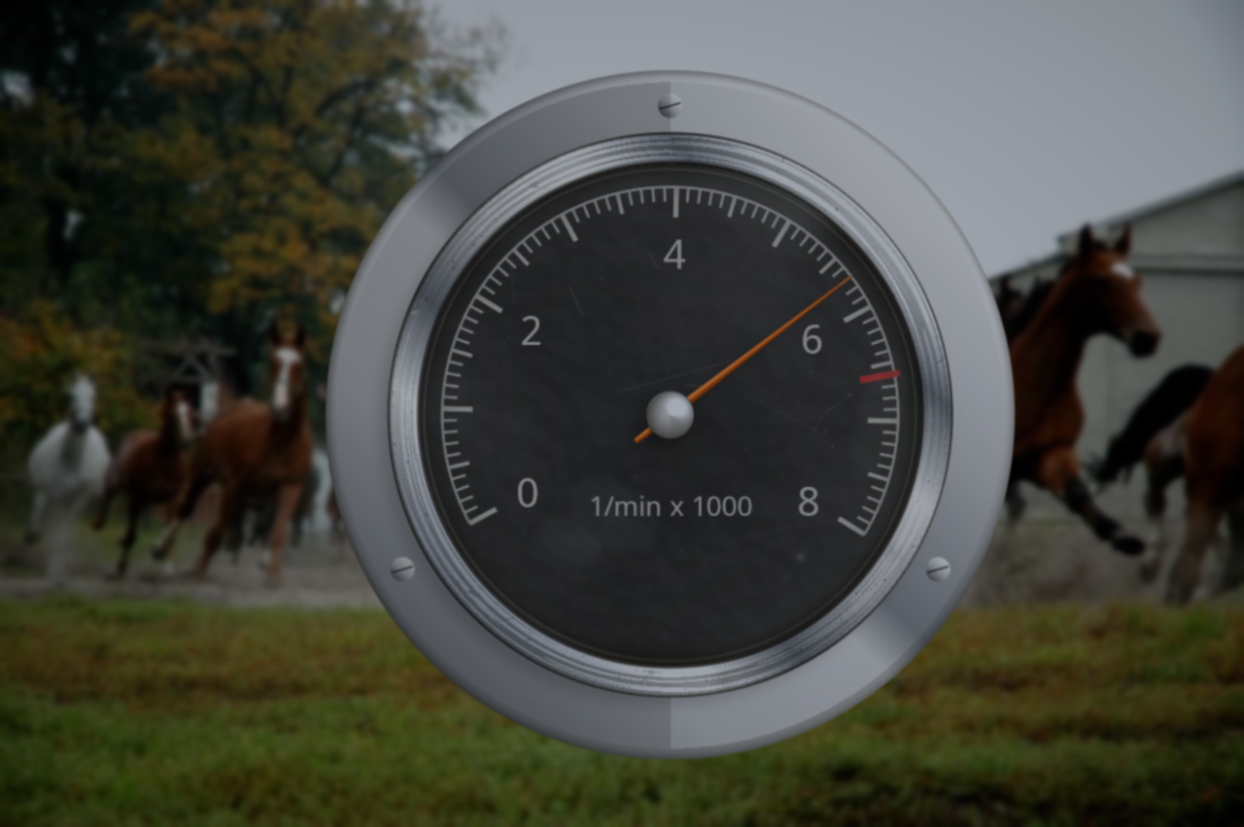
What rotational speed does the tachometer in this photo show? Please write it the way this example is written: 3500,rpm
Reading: 5700,rpm
